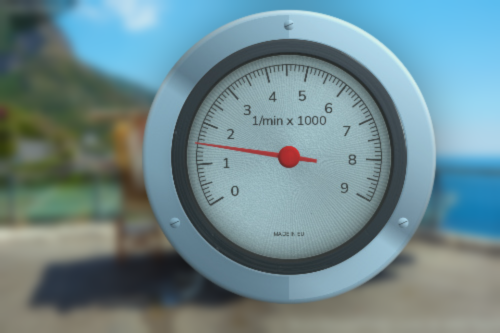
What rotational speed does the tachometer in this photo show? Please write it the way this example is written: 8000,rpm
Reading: 1500,rpm
